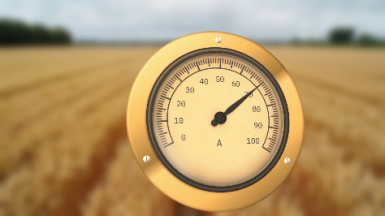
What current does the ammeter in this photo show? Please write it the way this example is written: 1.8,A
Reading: 70,A
